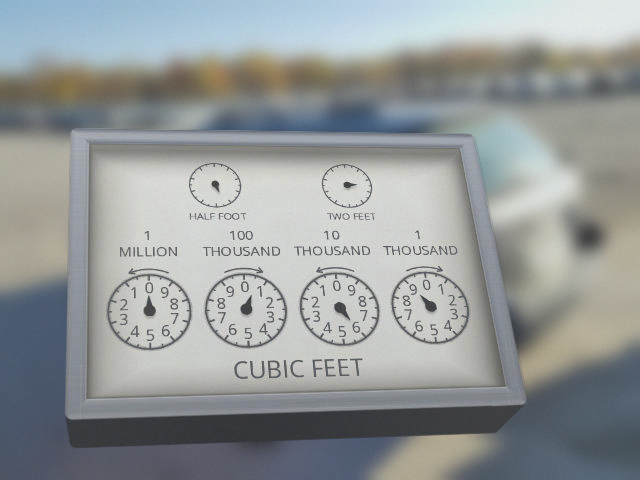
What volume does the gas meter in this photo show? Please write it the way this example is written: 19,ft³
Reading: 5900,ft³
